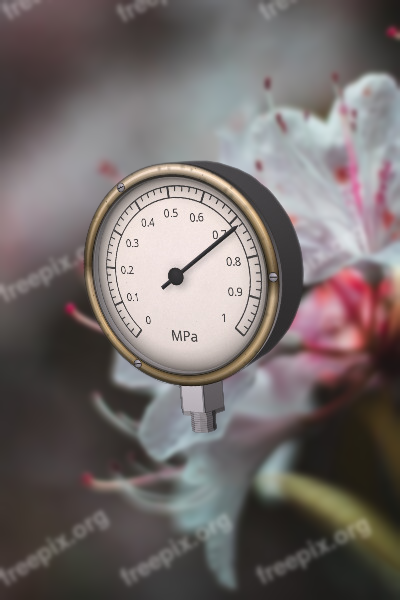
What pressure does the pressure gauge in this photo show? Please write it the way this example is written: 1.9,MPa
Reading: 0.72,MPa
